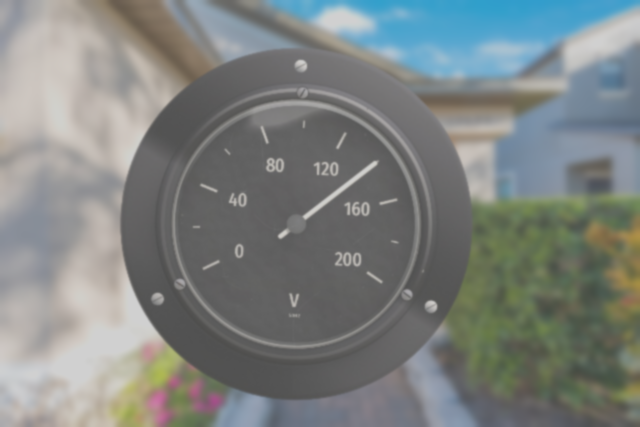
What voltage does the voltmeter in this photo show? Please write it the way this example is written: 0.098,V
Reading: 140,V
